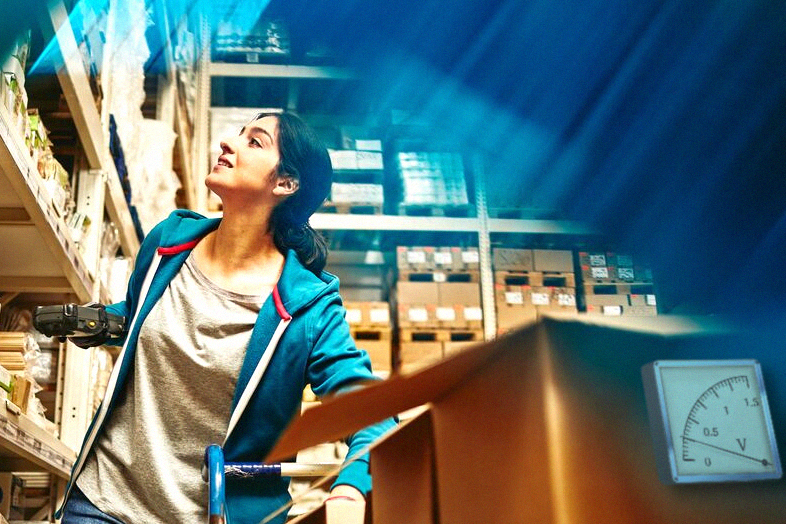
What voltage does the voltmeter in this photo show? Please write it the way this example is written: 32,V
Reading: 0.25,V
